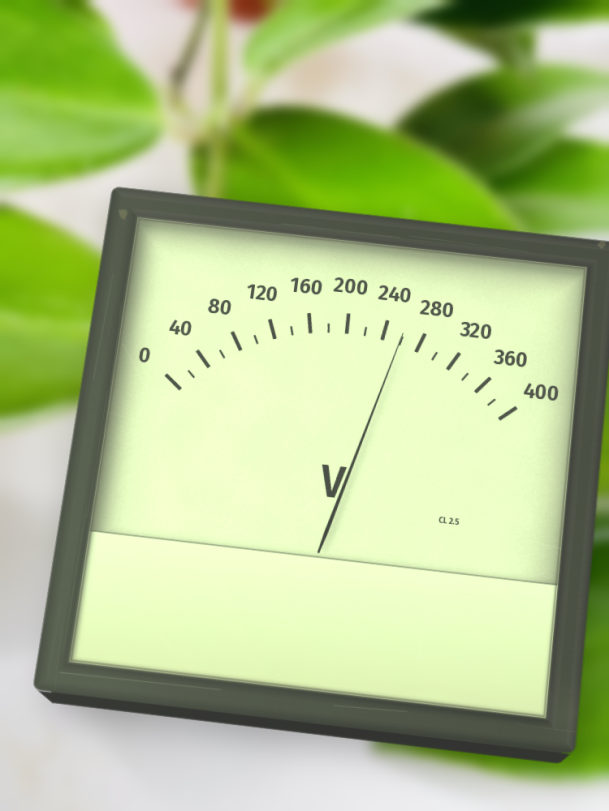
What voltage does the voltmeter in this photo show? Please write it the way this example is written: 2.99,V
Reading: 260,V
